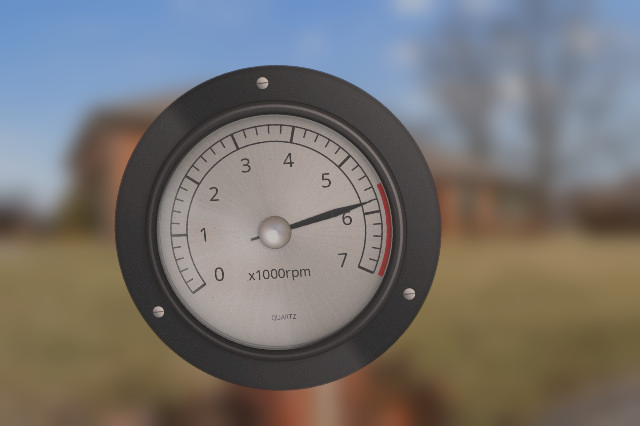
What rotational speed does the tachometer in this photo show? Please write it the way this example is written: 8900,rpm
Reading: 5800,rpm
